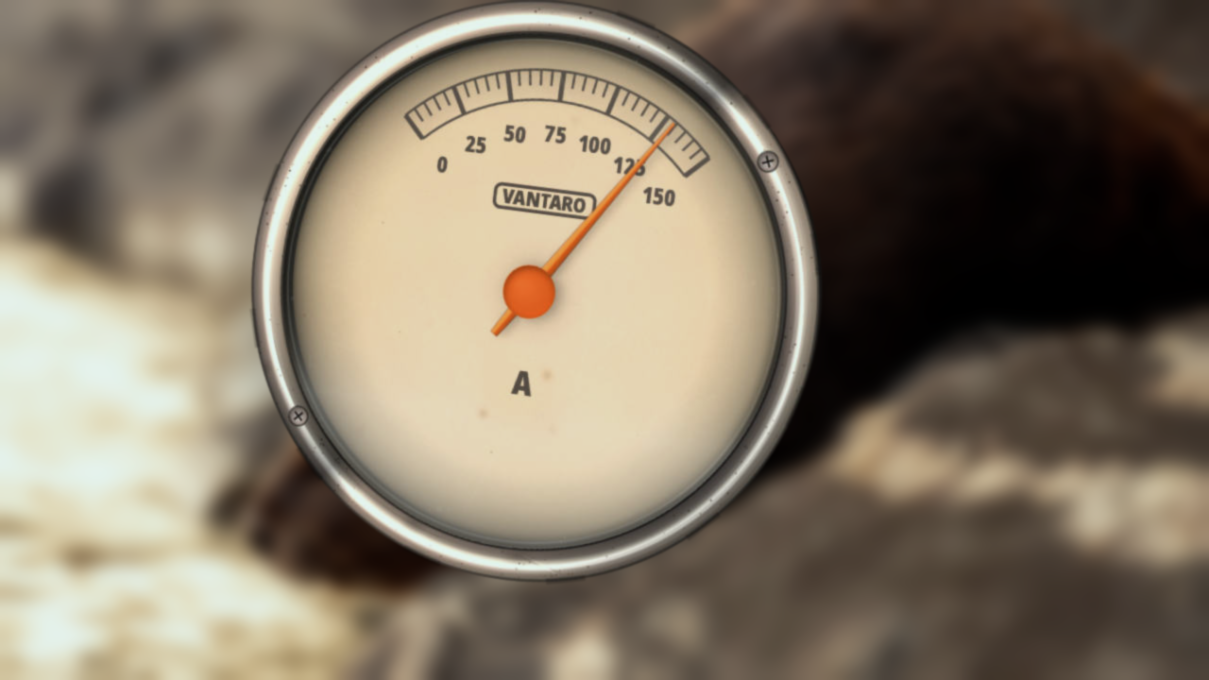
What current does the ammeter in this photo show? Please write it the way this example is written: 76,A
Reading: 130,A
